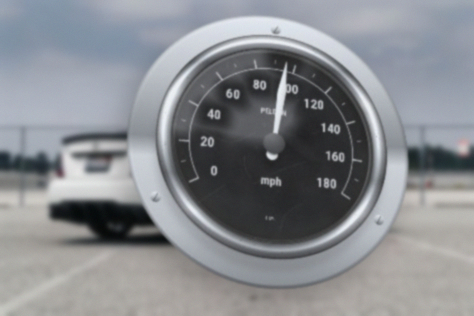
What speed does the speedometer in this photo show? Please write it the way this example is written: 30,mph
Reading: 95,mph
